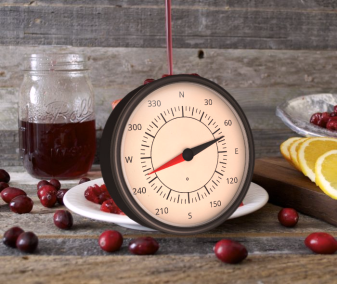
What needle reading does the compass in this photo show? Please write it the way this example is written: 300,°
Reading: 250,°
